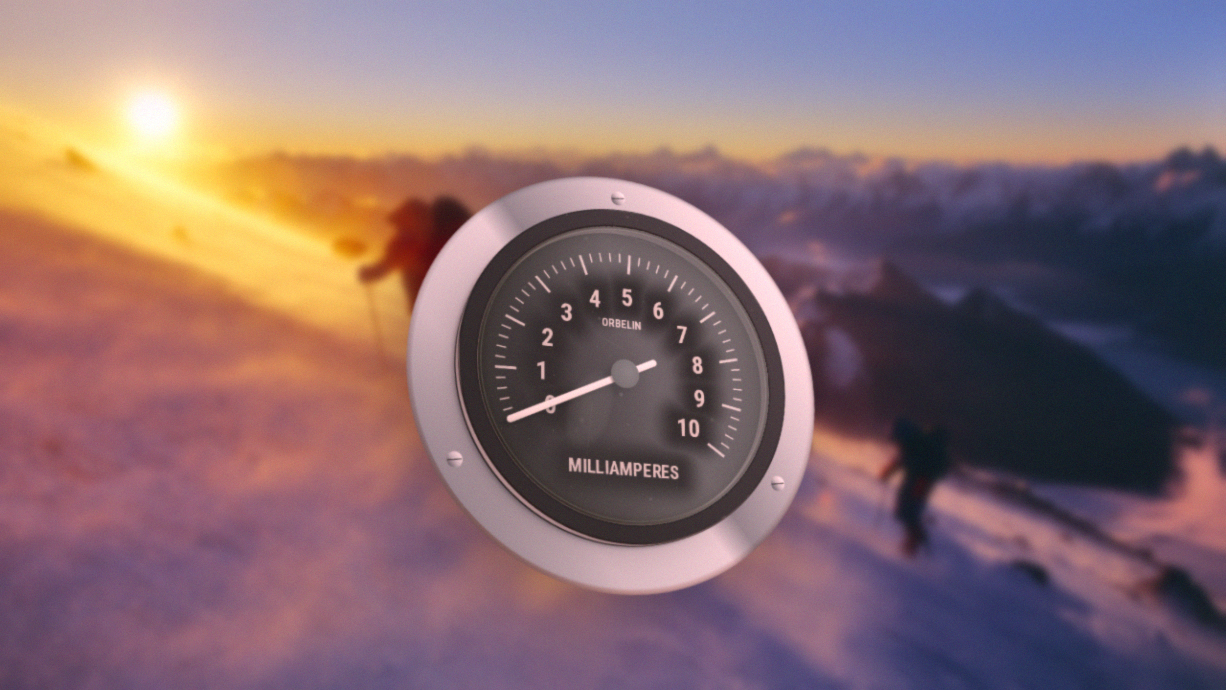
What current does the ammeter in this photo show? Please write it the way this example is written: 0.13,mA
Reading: 0,mA
